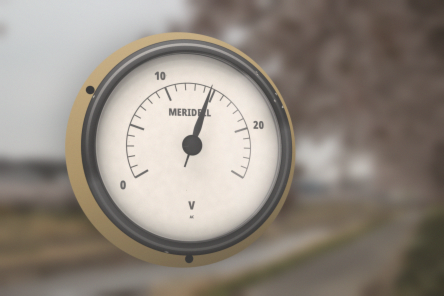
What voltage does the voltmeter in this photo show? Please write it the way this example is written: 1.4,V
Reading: 14.5,V
